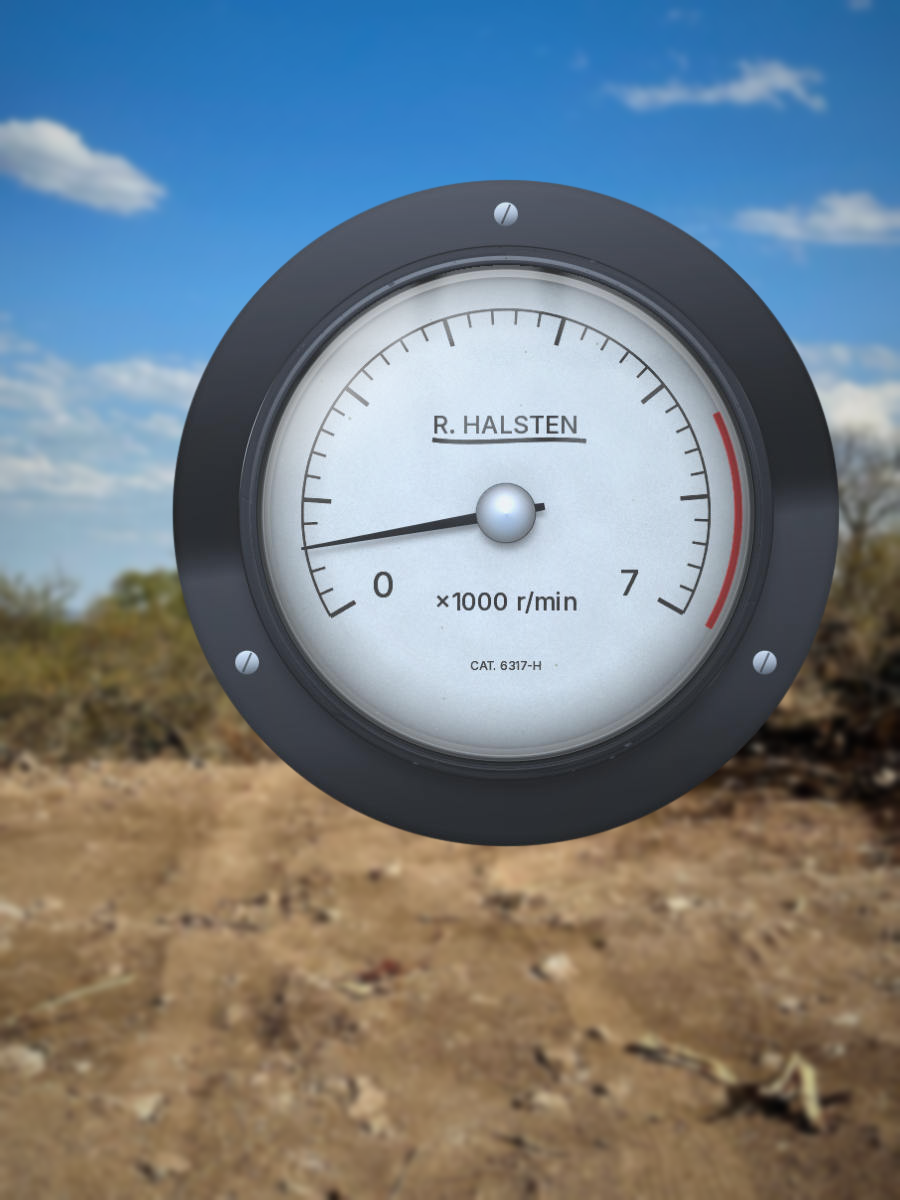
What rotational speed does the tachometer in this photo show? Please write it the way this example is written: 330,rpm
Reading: 600,rpm
